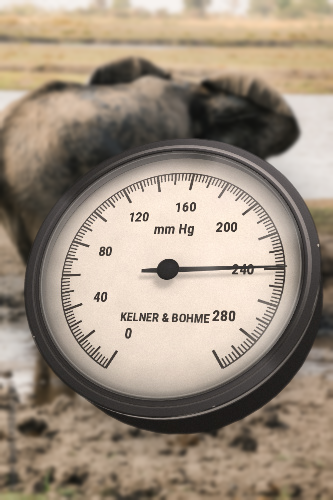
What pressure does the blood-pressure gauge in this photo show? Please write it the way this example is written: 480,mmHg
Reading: 240,mmHg
